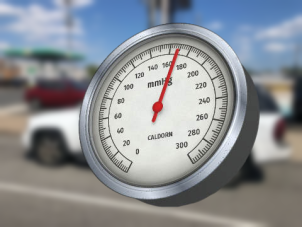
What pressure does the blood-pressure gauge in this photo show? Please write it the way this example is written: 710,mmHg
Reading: 170,mmHg
